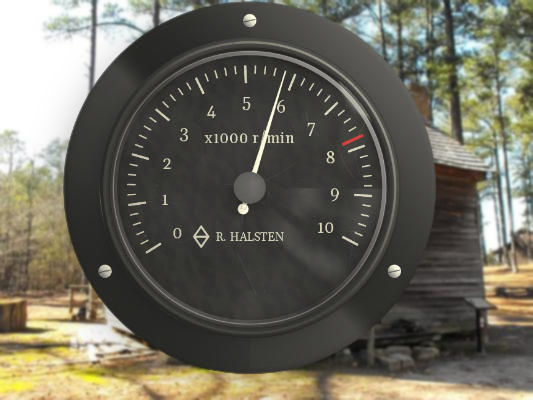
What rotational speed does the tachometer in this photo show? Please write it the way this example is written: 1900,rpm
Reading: 5800,rpm
